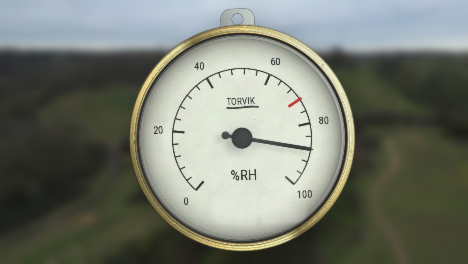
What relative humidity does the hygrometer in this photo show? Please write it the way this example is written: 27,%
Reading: 88,%
